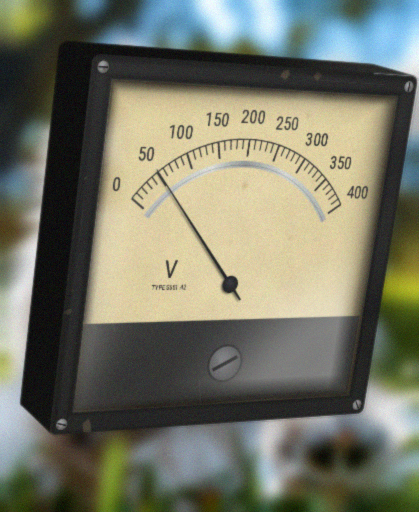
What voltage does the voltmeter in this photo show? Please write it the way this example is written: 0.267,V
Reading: 50,V
